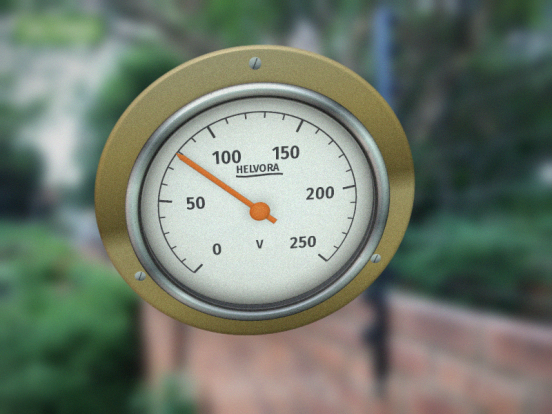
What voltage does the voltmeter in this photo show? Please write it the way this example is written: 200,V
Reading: 80,V
